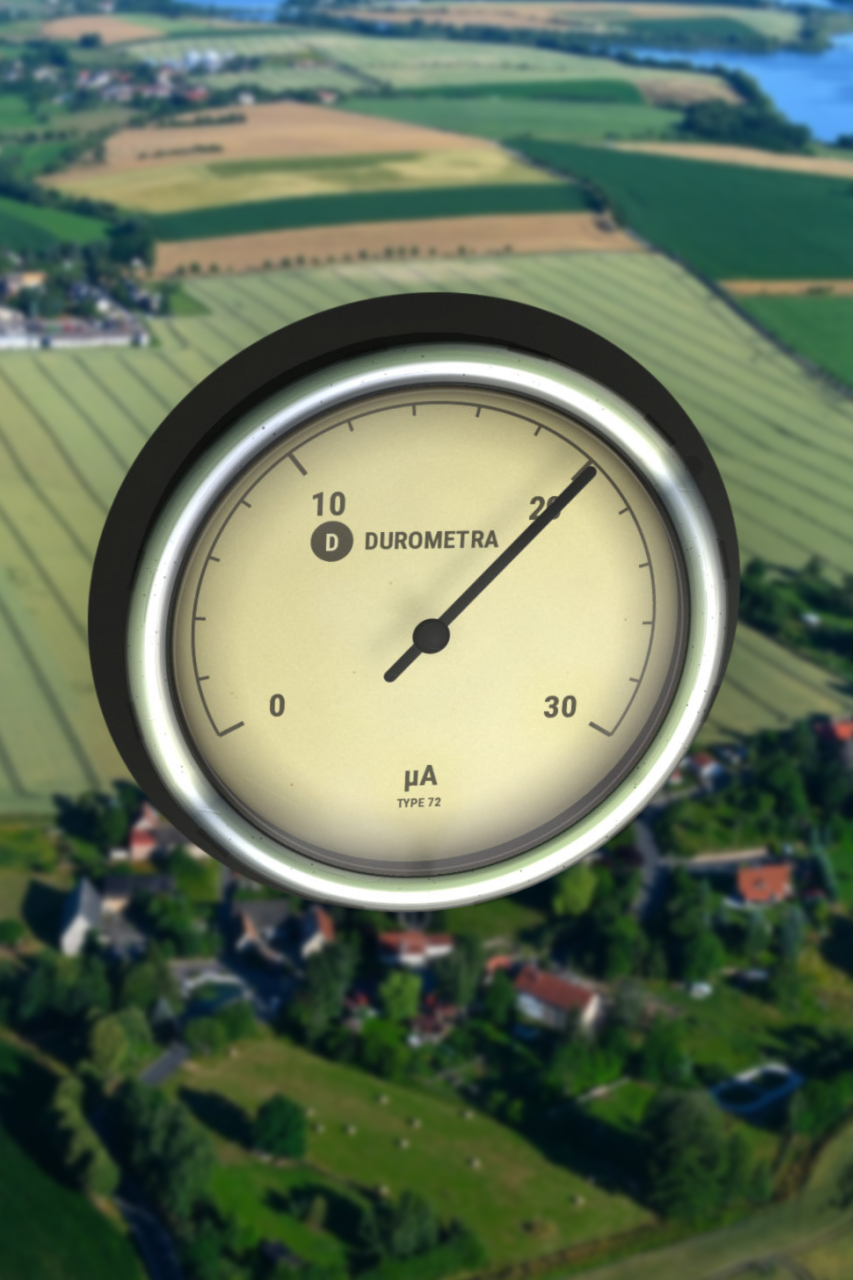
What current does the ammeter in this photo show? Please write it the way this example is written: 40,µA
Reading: 20,µA
